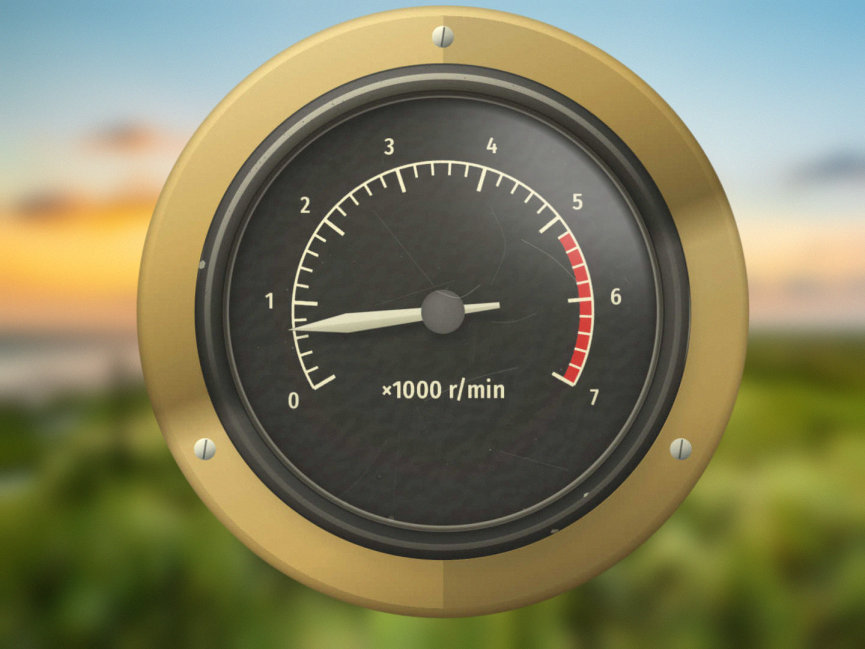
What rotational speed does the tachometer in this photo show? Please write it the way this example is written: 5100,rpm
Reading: 700,rpm
